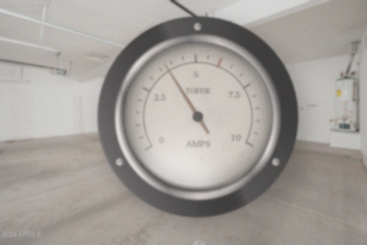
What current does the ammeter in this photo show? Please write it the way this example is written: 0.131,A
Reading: 3.75,A
